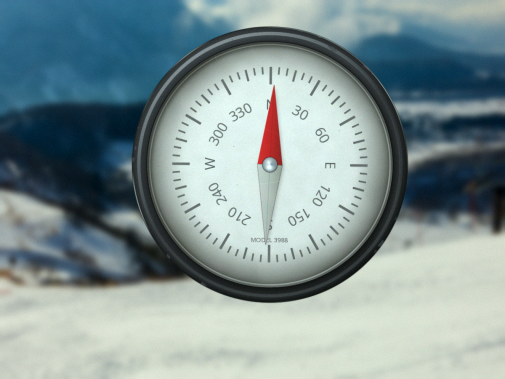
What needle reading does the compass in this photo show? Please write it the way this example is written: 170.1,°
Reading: 2.5,°
